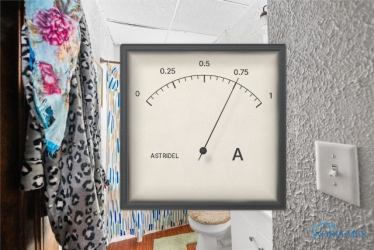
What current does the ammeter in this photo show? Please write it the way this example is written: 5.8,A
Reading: 0.75,A
